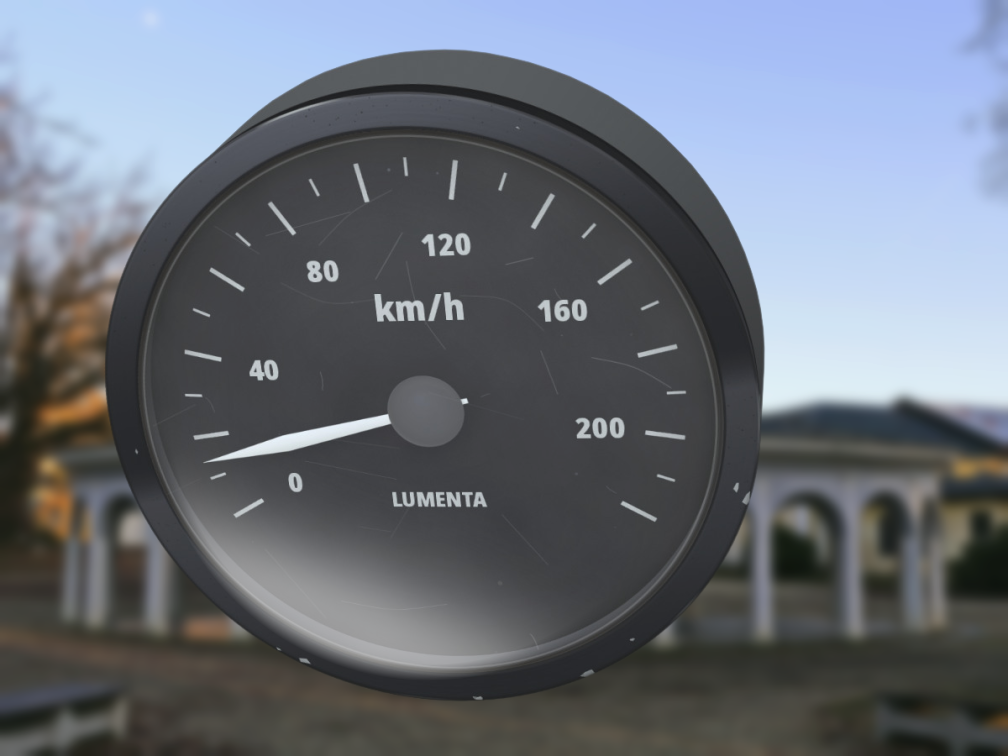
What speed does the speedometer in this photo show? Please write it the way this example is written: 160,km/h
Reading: 15,km/h
